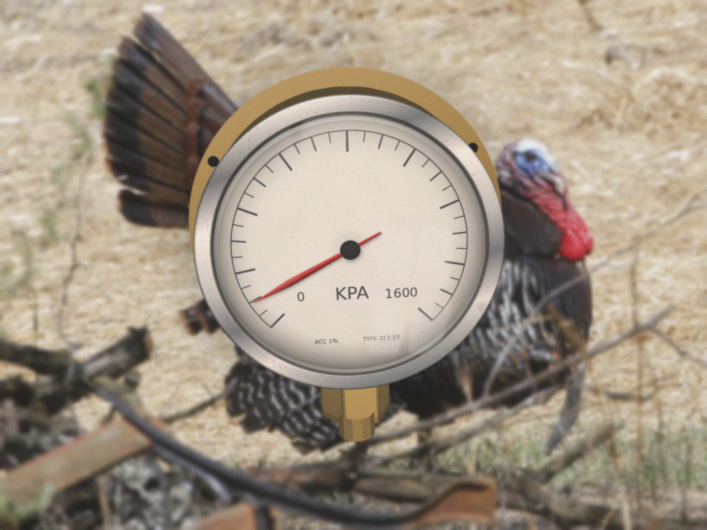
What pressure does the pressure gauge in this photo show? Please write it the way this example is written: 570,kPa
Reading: 100,kPa
